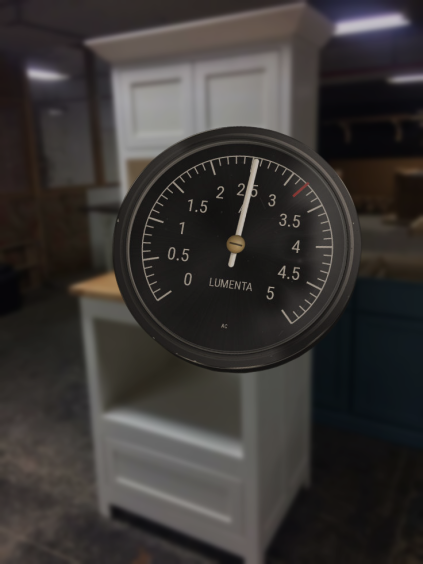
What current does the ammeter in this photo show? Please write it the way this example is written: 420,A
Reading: 2.55,A
